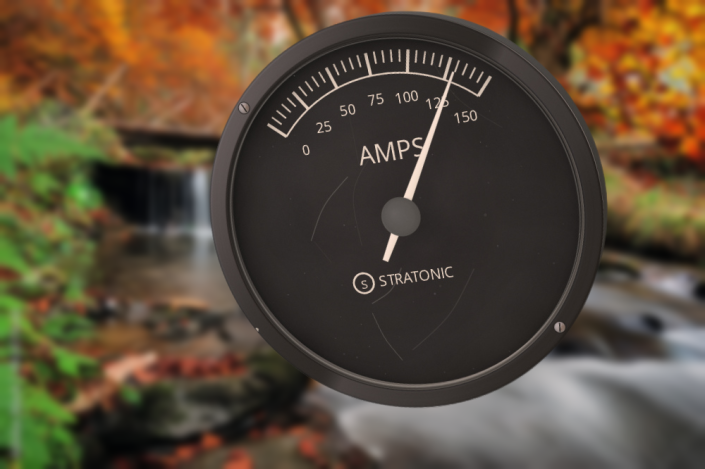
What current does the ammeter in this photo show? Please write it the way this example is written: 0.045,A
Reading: 130,A
